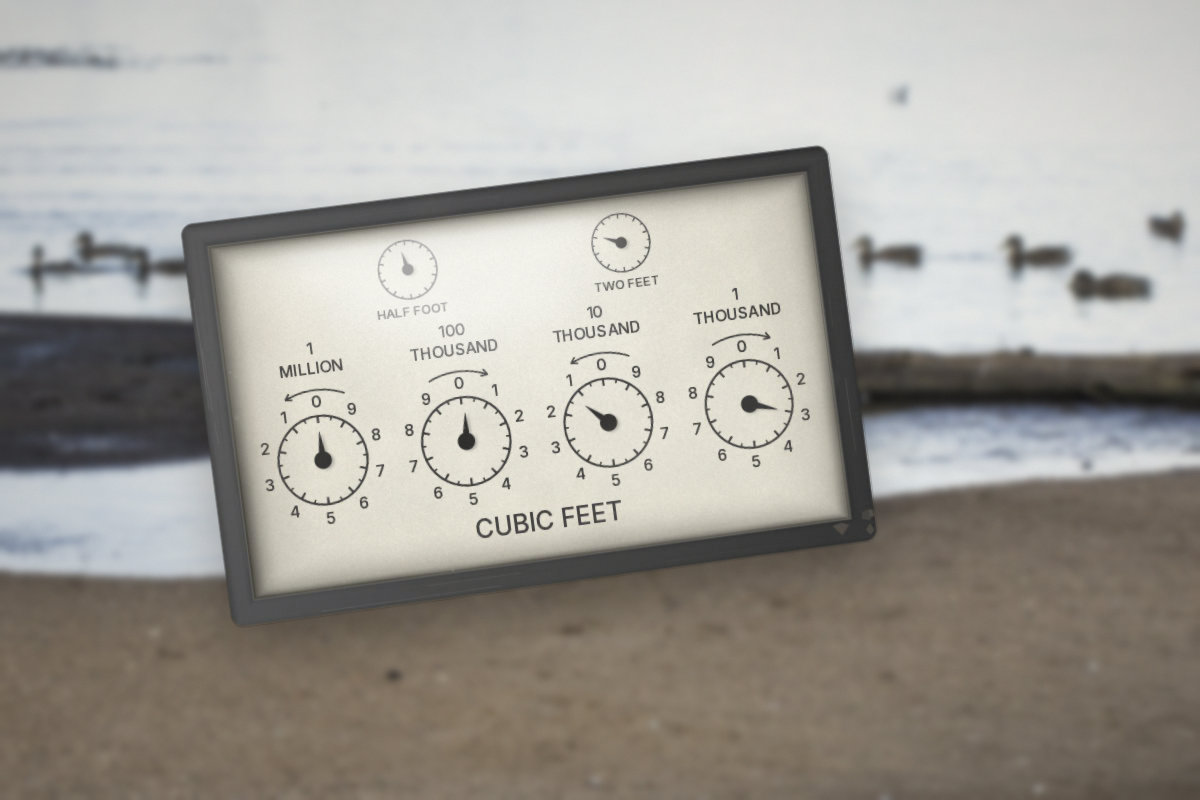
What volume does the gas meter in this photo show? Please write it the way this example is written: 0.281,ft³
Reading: 1300,ft³
